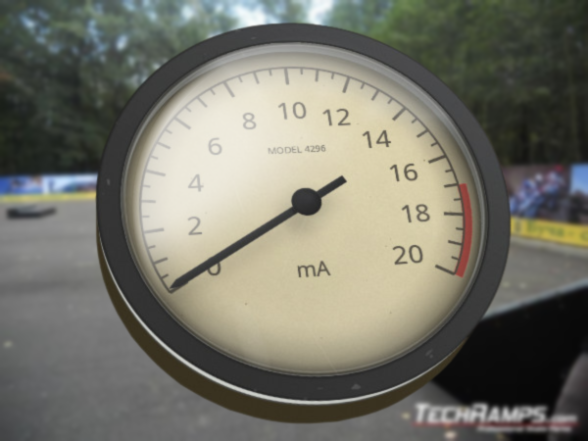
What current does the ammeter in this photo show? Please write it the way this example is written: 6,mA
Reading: 0,mA
